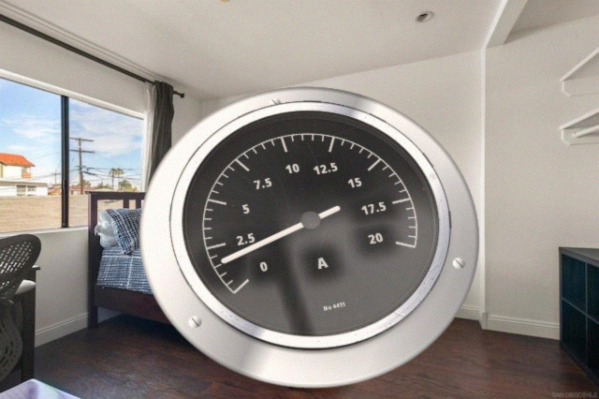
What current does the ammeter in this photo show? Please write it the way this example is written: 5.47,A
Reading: 1.5,A
